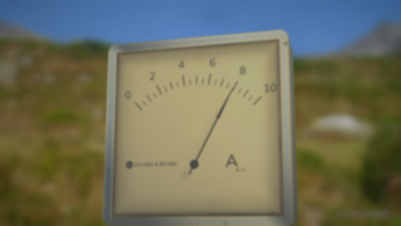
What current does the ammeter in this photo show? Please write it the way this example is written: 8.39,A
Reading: 8,A
